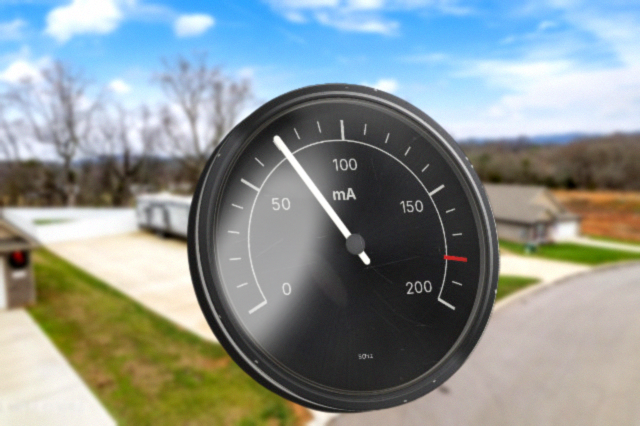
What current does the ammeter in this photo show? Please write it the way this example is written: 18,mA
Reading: 70,mA
